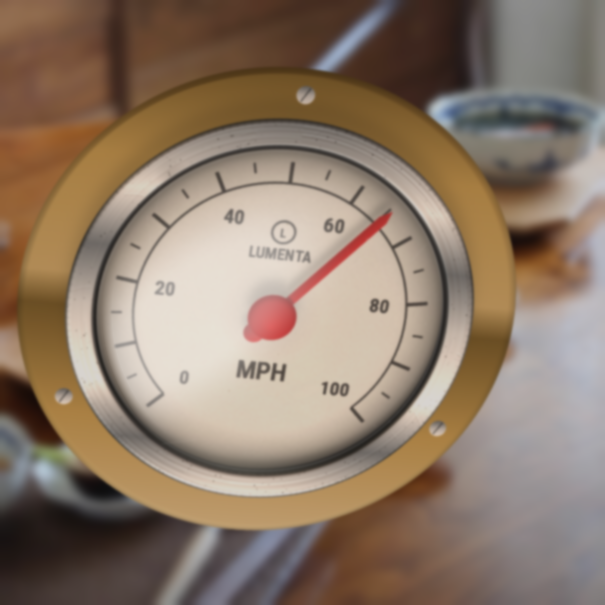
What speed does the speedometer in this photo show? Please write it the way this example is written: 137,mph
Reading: 65,mph
